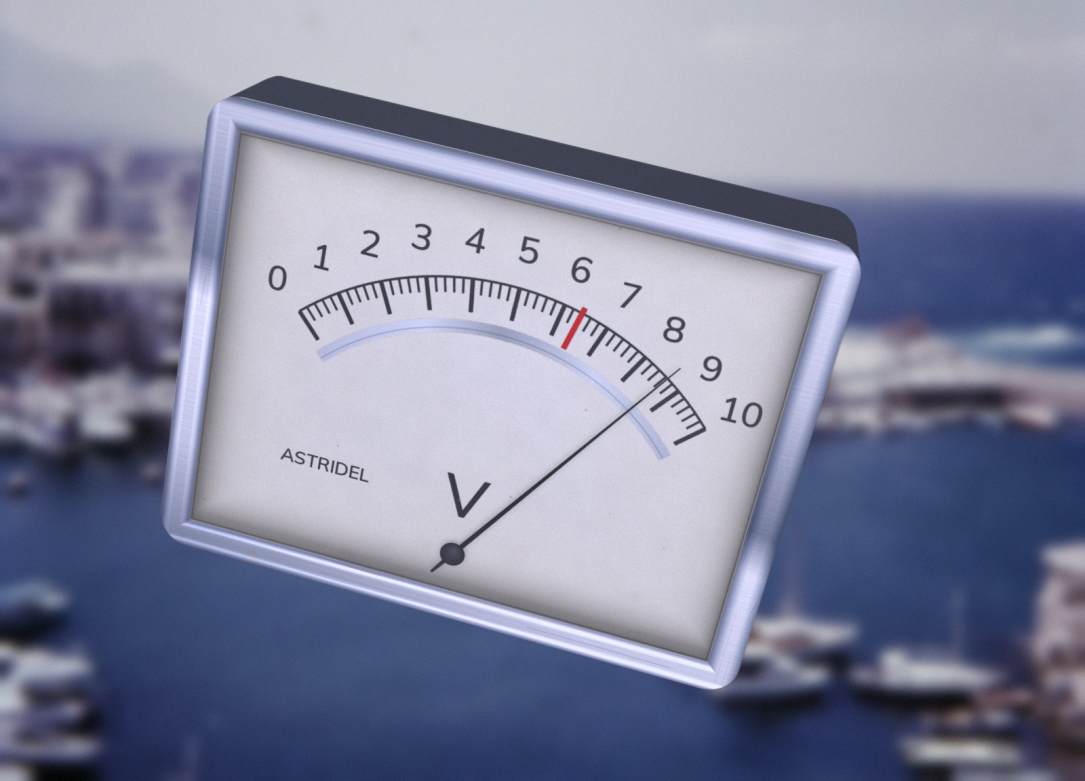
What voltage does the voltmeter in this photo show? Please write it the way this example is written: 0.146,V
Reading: 8.6,V
